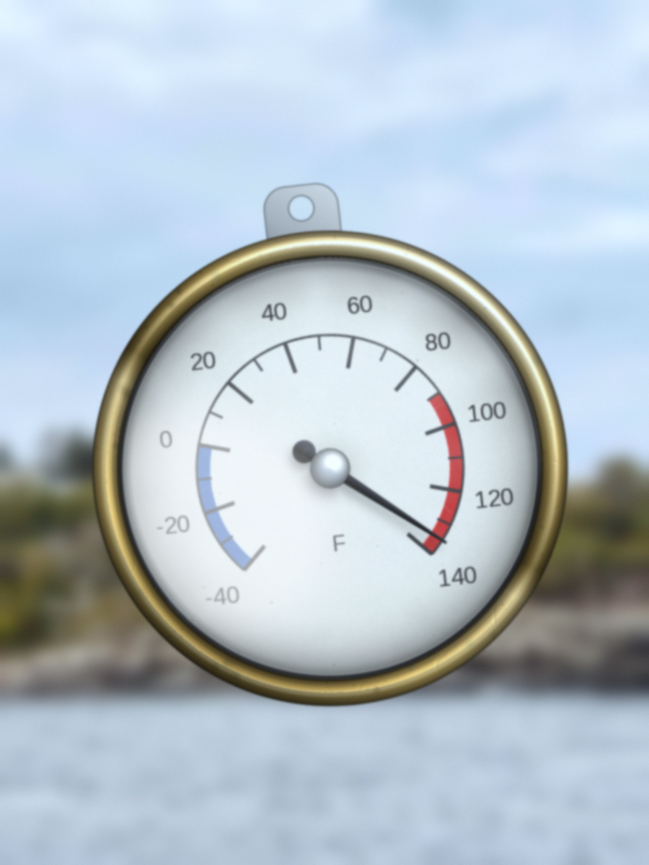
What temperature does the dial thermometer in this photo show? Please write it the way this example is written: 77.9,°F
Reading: 135,°F
